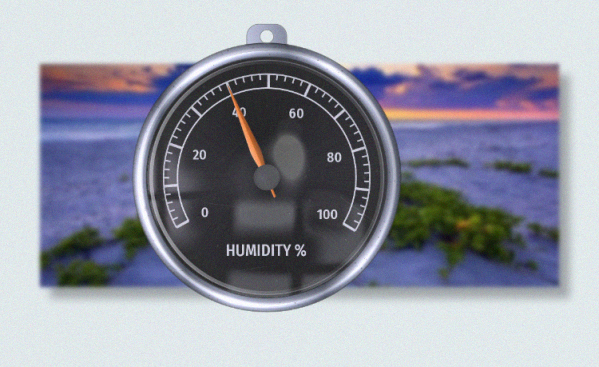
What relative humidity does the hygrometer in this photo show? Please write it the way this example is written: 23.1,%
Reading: 40,%
